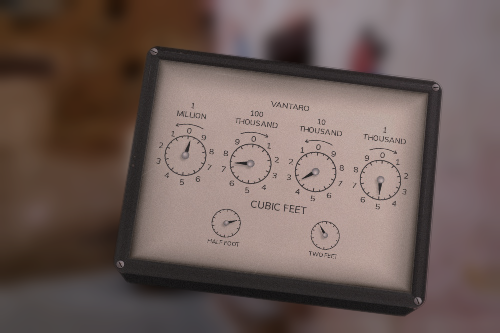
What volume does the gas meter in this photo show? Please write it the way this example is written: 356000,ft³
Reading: 973500,ft³
